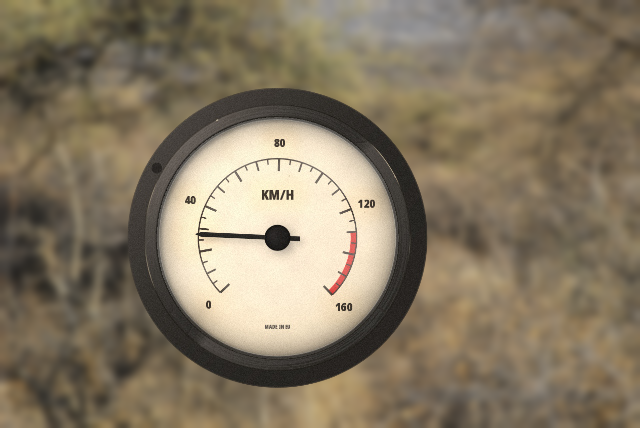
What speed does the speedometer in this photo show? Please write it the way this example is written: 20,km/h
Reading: 27.5,km/h
